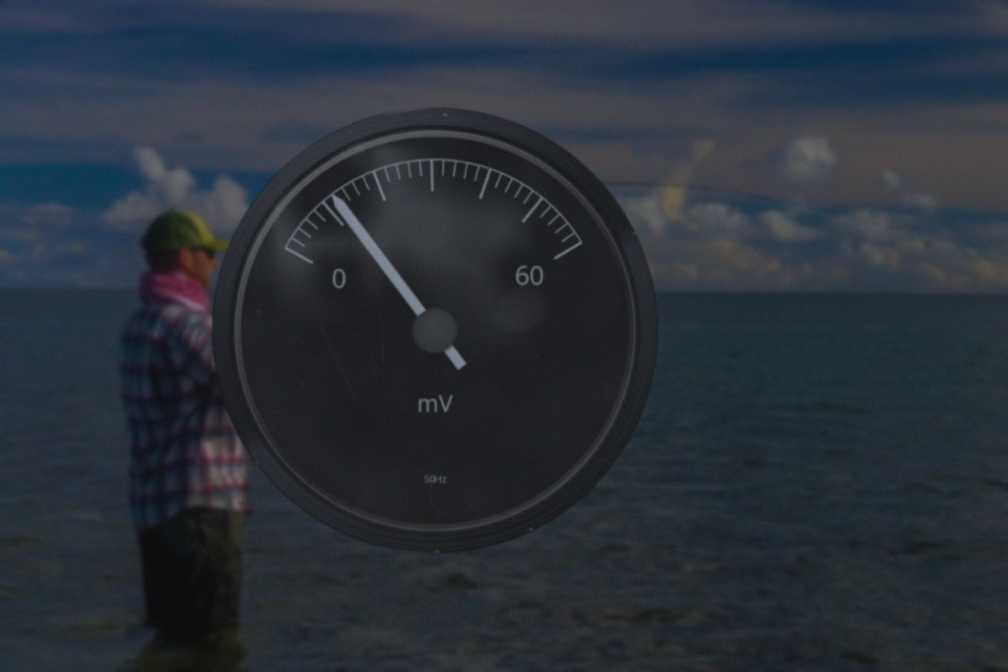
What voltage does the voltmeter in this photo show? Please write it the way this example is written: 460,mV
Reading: 12,mV
